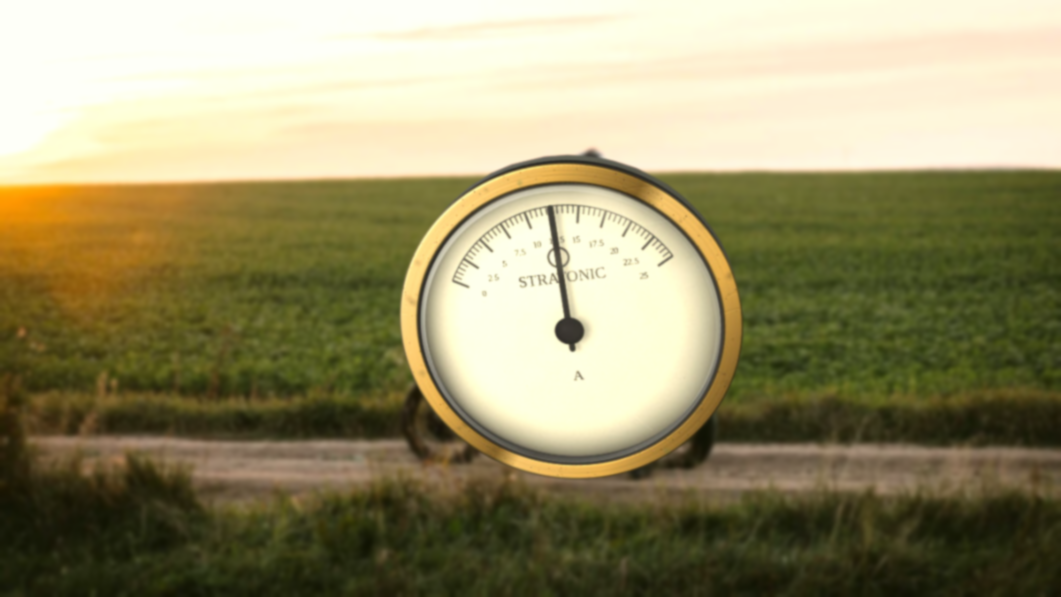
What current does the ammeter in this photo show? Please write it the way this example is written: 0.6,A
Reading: 12.5,A
